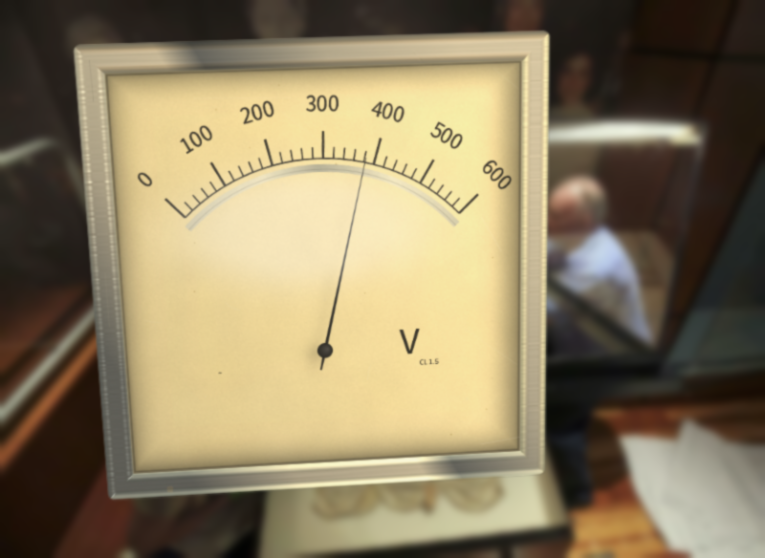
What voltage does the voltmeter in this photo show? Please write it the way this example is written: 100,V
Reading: 380,V
